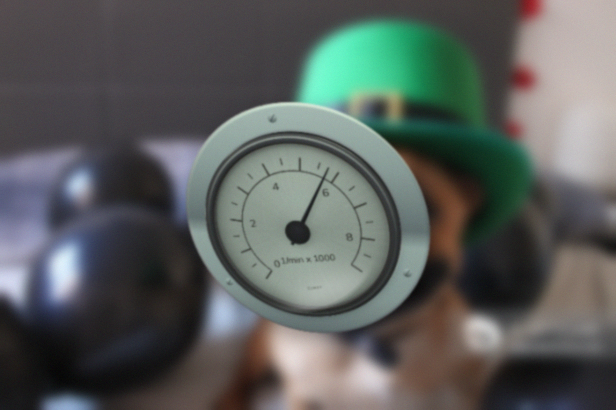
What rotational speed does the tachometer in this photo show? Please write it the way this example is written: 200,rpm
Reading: 5750,rpm
